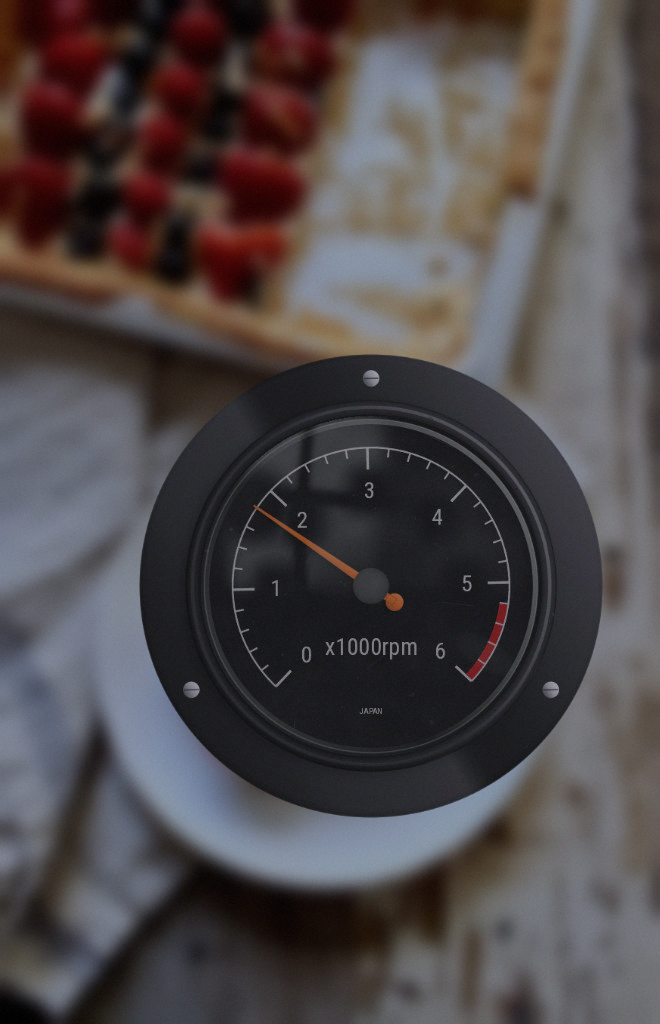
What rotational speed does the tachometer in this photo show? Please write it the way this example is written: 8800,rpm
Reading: 1800,rpm
